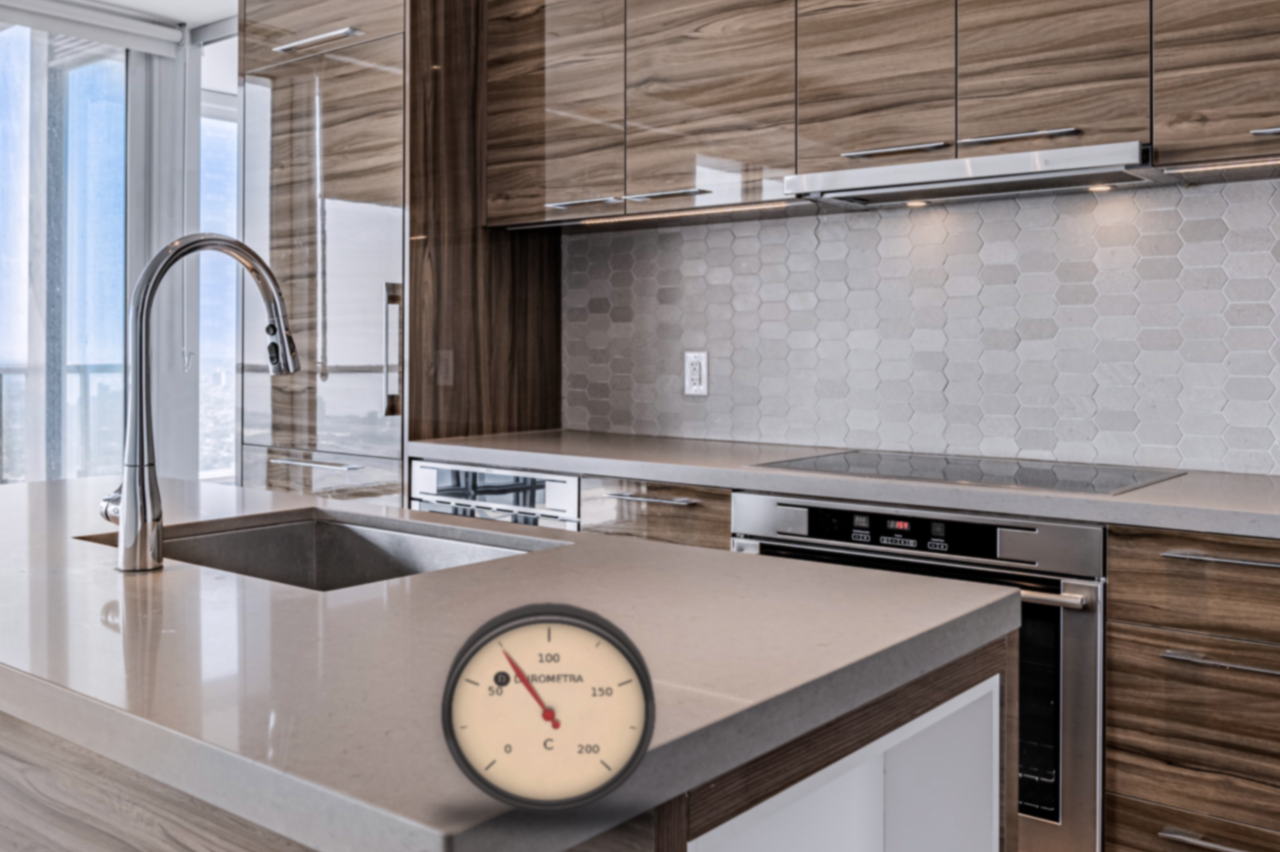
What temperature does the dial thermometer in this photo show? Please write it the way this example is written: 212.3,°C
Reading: 75,°C
